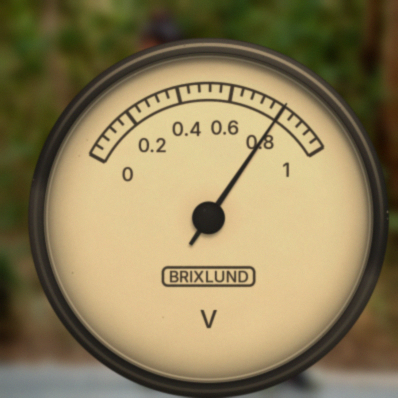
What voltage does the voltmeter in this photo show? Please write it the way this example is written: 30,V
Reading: 0.8,V
